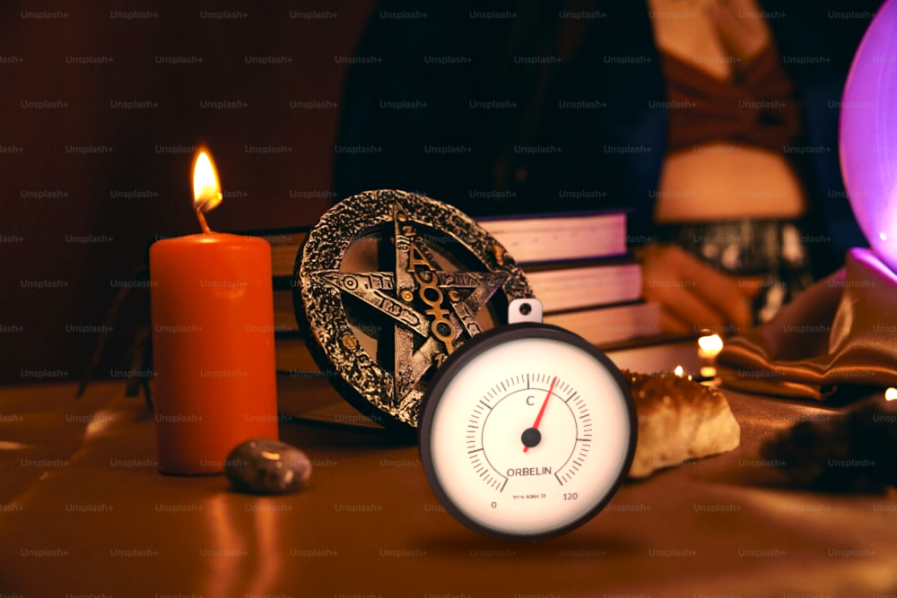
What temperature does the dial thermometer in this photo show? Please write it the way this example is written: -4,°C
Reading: 70,°C
